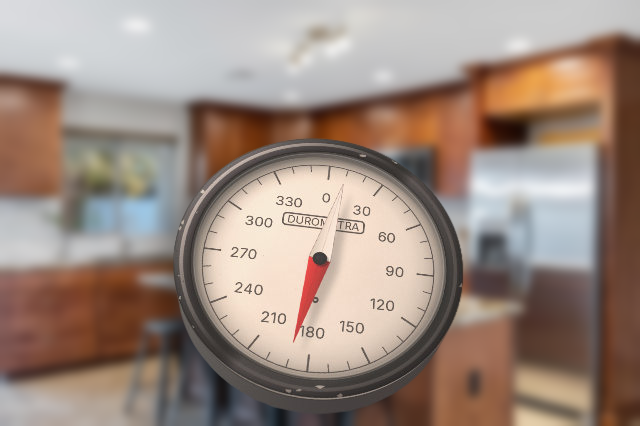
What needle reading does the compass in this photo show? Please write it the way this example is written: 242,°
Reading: 190,°
